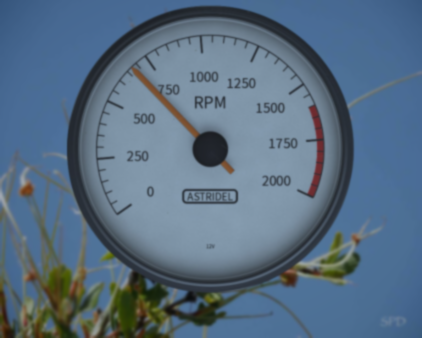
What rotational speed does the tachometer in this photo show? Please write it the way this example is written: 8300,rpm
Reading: 675,rpm
